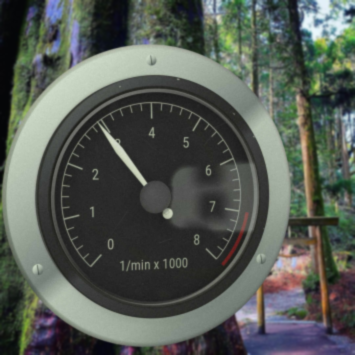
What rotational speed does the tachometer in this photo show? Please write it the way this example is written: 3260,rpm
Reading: 2900,rpm
